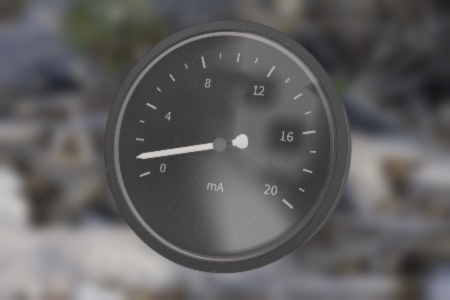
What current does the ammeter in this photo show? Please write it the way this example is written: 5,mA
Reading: 1,mA
